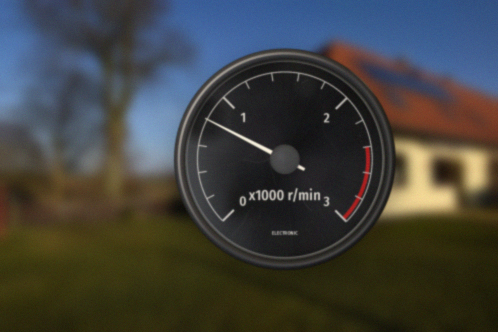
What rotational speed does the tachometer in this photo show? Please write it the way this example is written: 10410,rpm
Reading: 800,rpm
